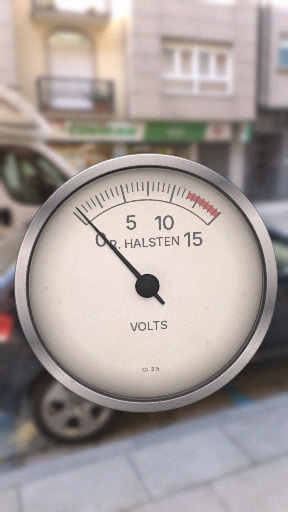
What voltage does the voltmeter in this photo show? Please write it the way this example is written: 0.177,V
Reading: 0.5,V
